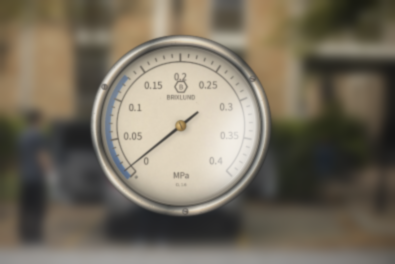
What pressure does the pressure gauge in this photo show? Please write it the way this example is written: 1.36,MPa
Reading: 0.01,MPa
